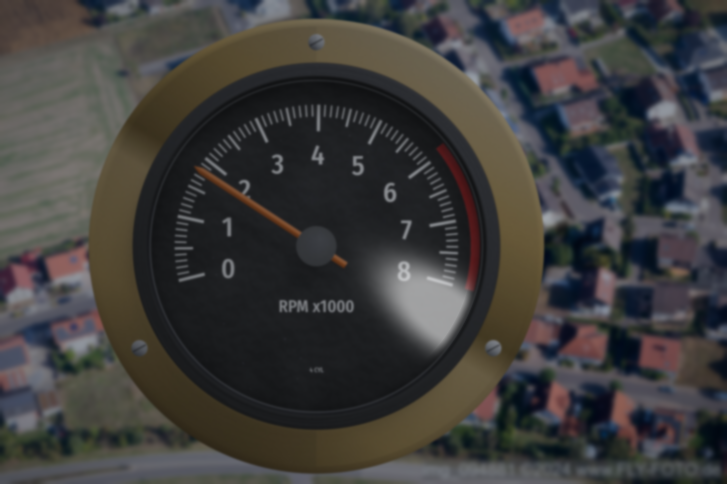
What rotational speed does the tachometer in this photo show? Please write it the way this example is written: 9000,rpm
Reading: 1800,rpm
